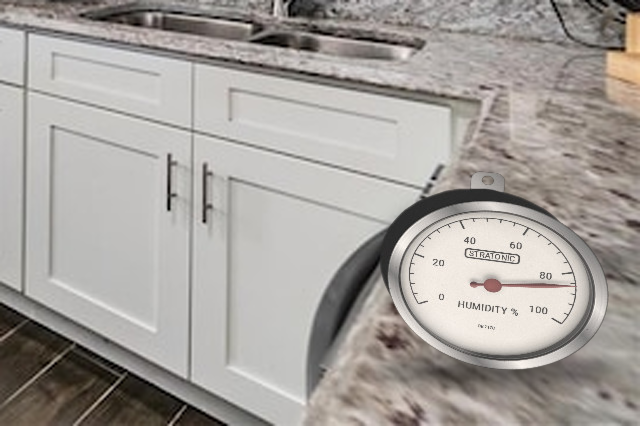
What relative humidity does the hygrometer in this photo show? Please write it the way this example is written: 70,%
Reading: 84,%
